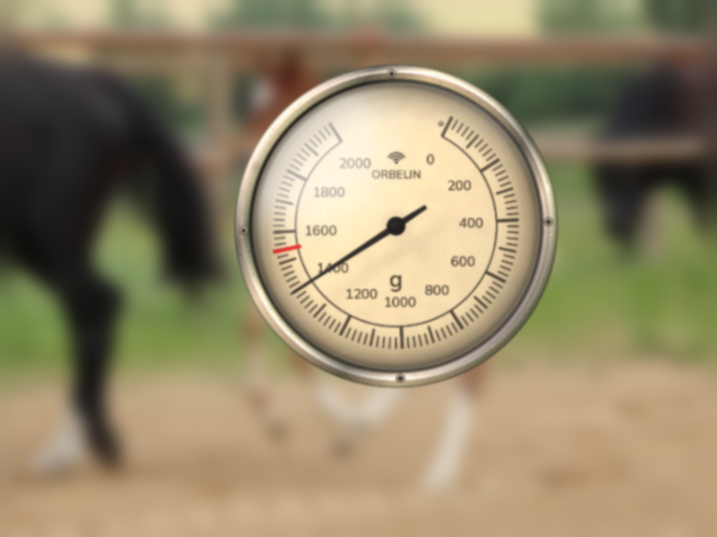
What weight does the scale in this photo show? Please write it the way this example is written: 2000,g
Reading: 1400,g
